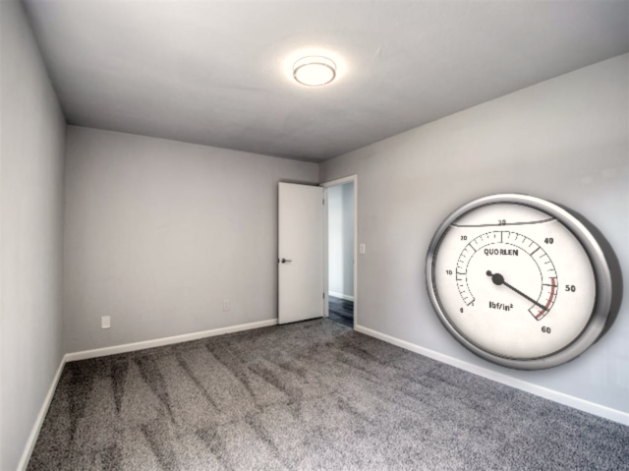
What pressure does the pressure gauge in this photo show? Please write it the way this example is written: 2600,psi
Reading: 56,psi
